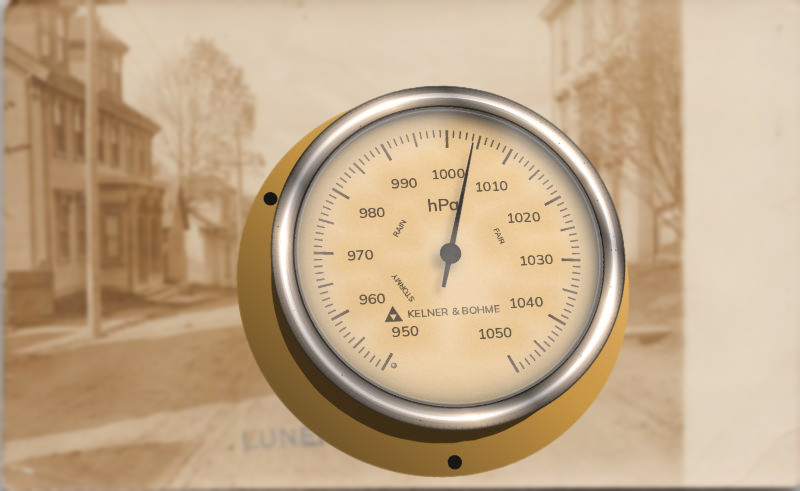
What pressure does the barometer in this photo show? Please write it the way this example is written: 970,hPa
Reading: 1004,hPa
